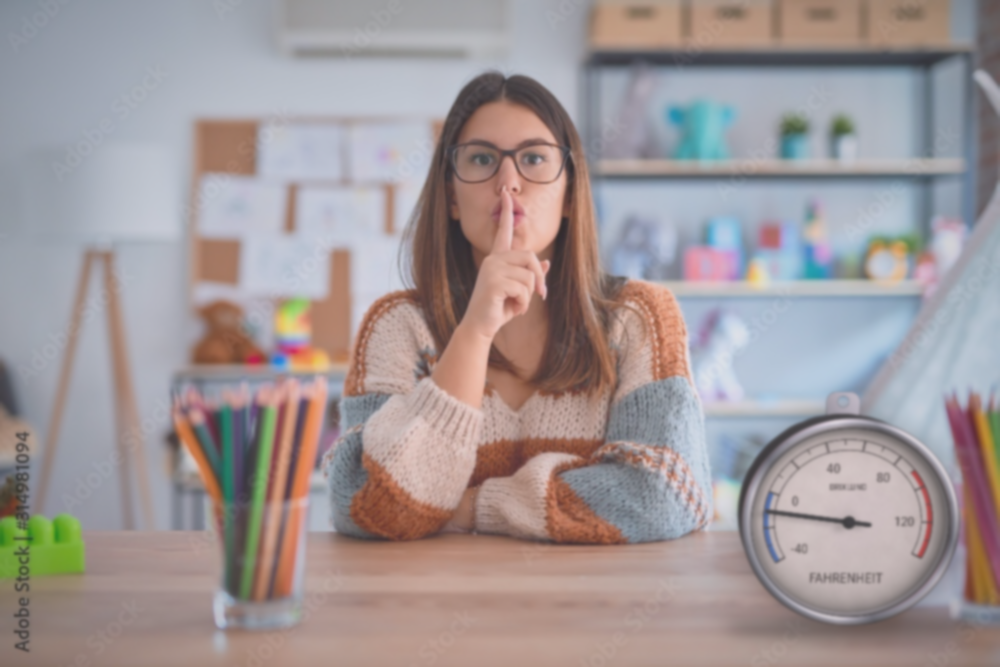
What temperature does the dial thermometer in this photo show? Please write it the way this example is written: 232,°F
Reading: -10,°F
